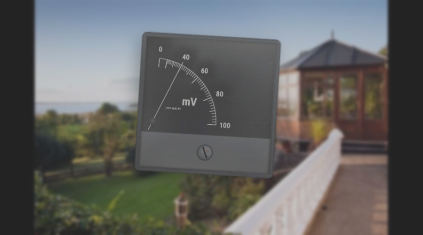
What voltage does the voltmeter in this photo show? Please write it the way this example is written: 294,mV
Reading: 40,mV
